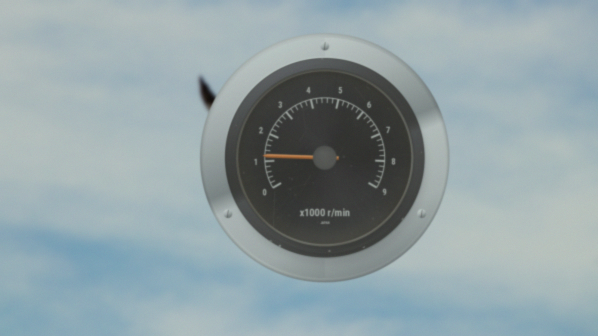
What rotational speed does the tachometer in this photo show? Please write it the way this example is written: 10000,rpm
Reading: 1200,rpm
